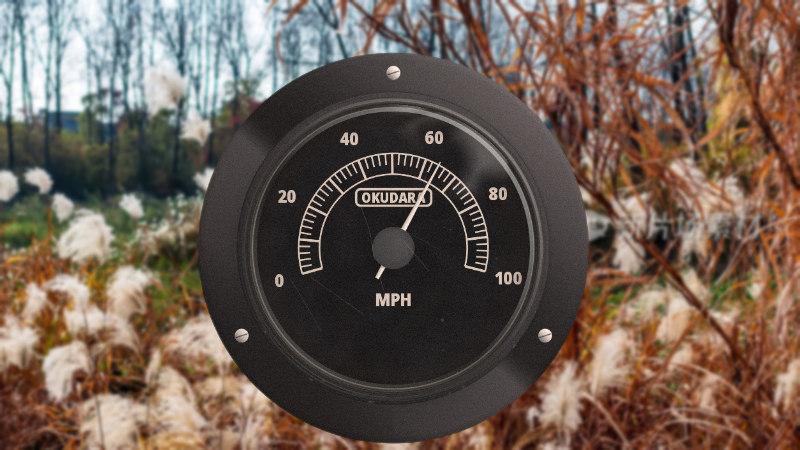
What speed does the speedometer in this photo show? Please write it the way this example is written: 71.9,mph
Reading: 64,mph
